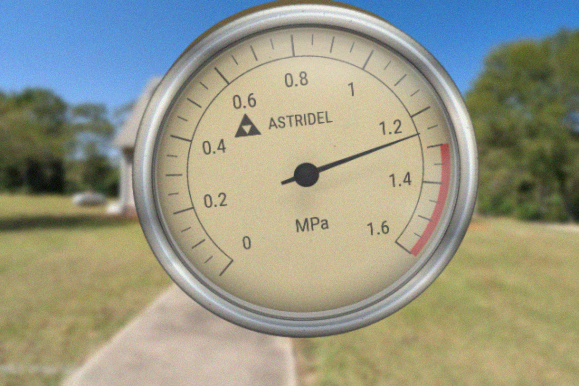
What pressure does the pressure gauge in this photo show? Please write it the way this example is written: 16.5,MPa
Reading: 1.25,MPa
